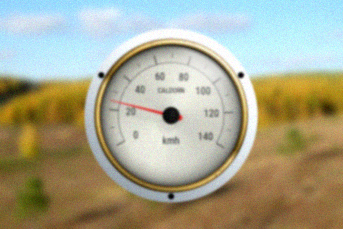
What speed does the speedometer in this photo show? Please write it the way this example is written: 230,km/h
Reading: 25,km/h
